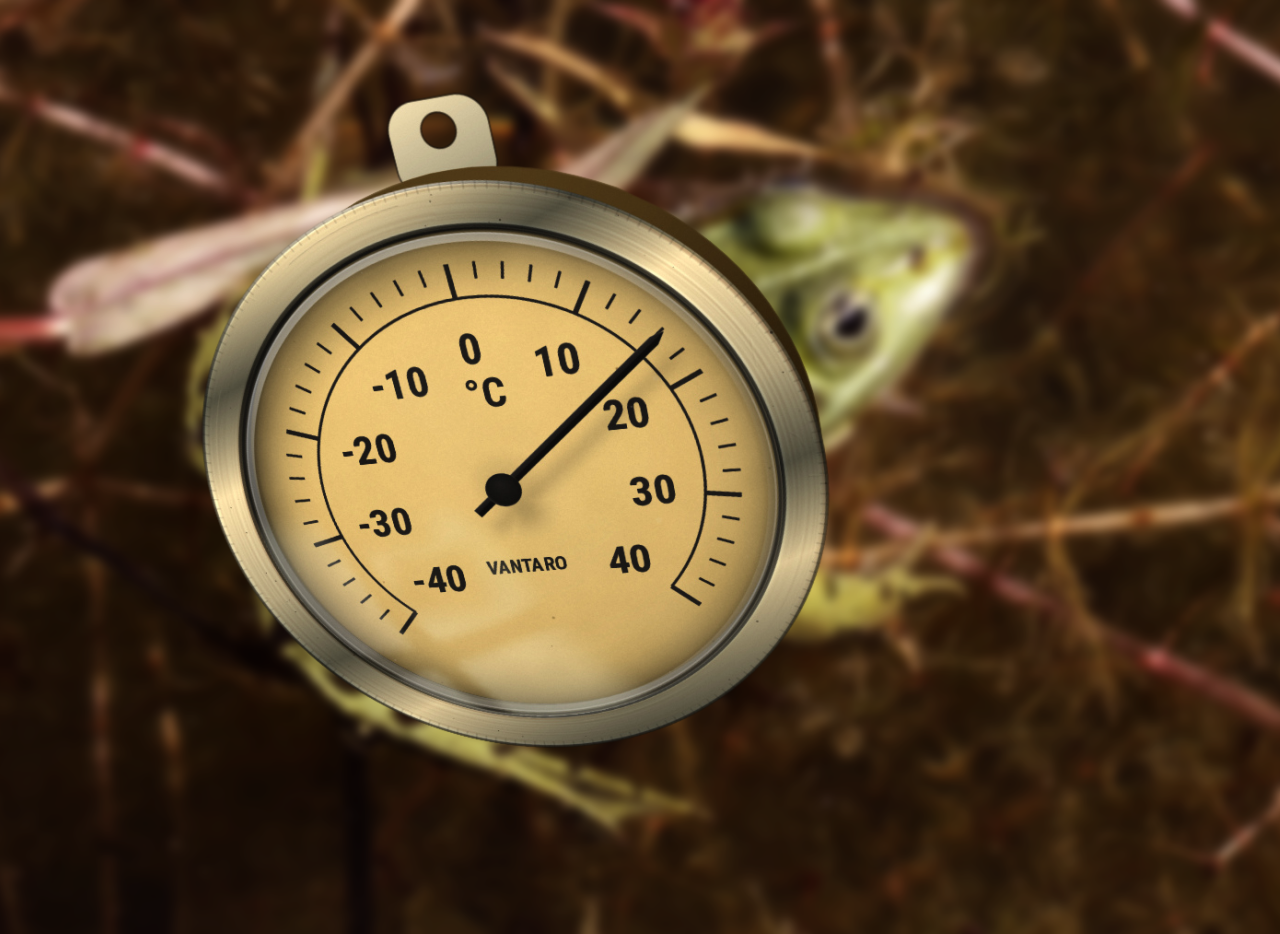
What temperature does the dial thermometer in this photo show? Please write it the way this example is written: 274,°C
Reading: 16,°C
